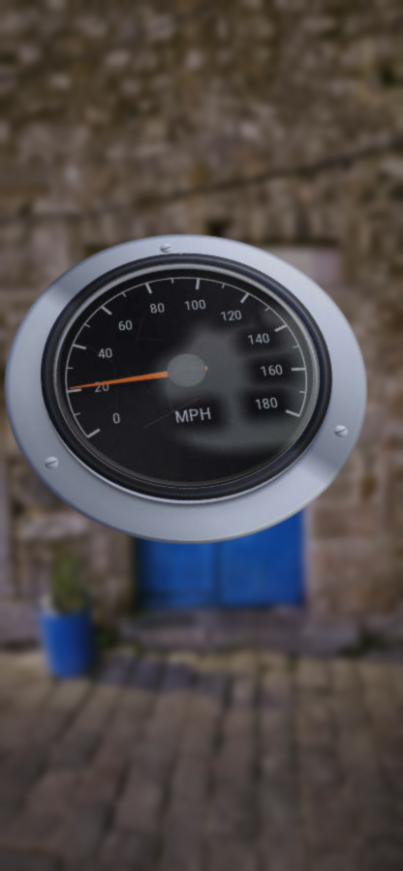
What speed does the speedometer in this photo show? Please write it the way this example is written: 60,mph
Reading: 20,mph
